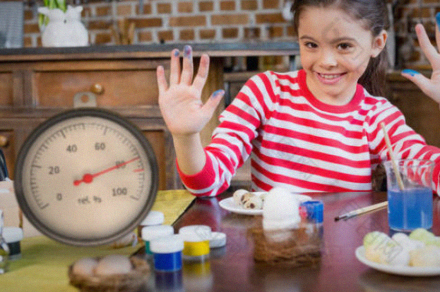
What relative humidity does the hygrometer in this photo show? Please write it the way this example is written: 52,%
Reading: 80,%
